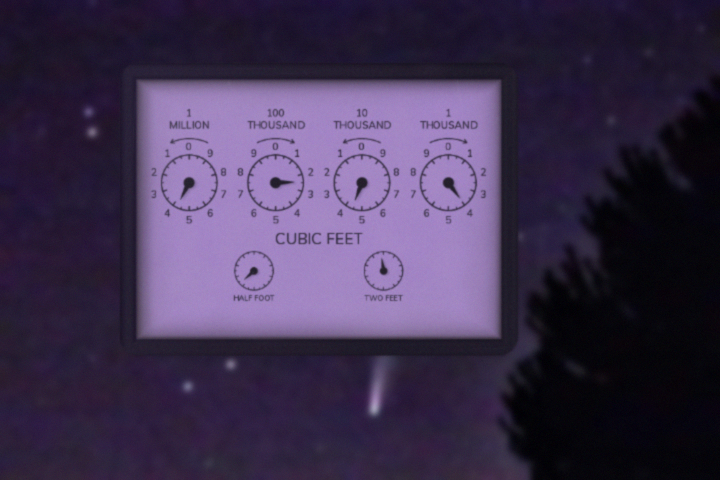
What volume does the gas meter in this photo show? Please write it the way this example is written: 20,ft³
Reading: 424400,ft³
